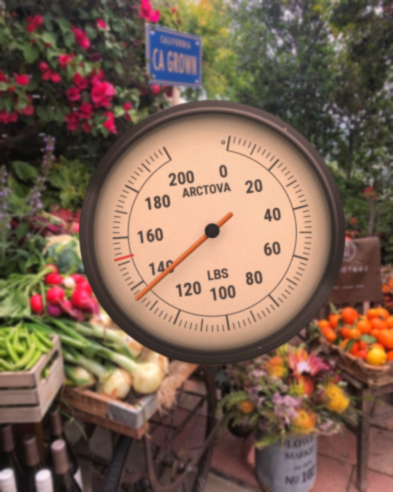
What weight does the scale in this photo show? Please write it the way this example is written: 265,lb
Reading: 136,lb
